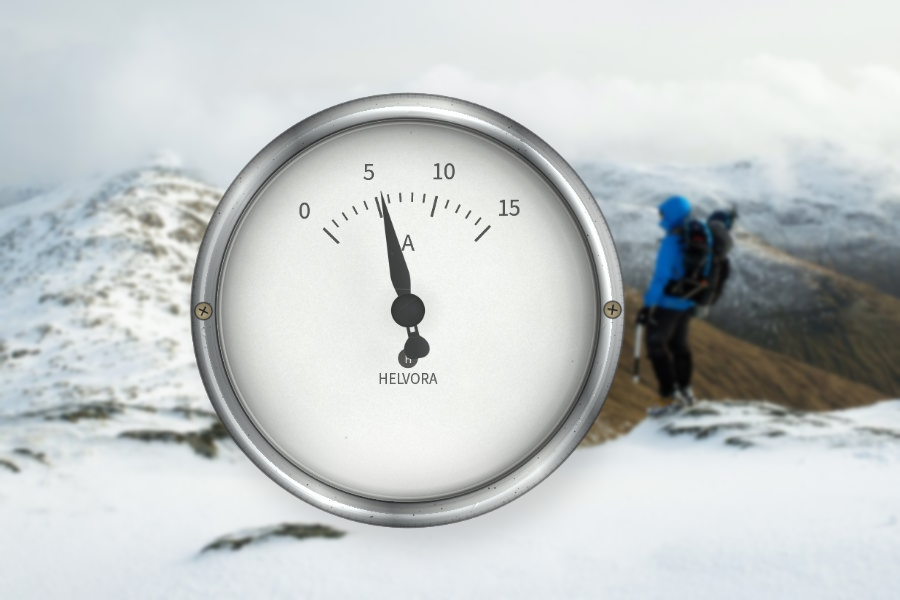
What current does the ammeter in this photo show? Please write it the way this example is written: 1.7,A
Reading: 5.5,A
